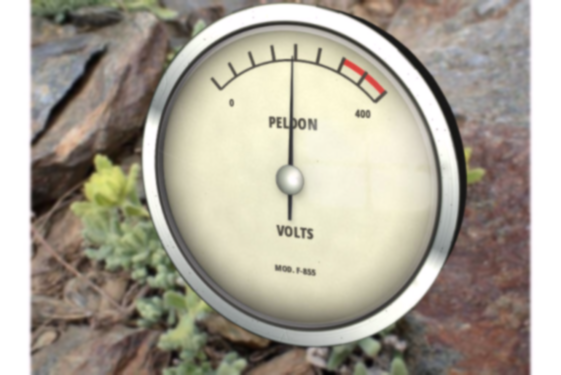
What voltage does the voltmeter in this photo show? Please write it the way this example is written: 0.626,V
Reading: 200,V
